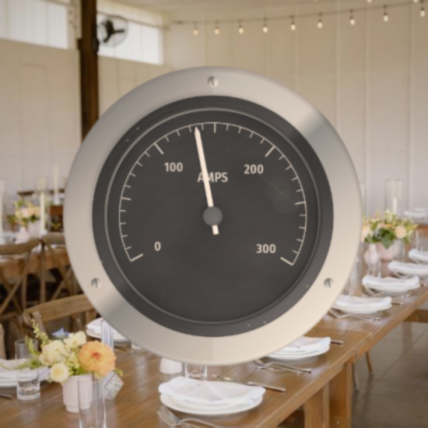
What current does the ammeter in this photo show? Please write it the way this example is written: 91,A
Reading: 135,A
